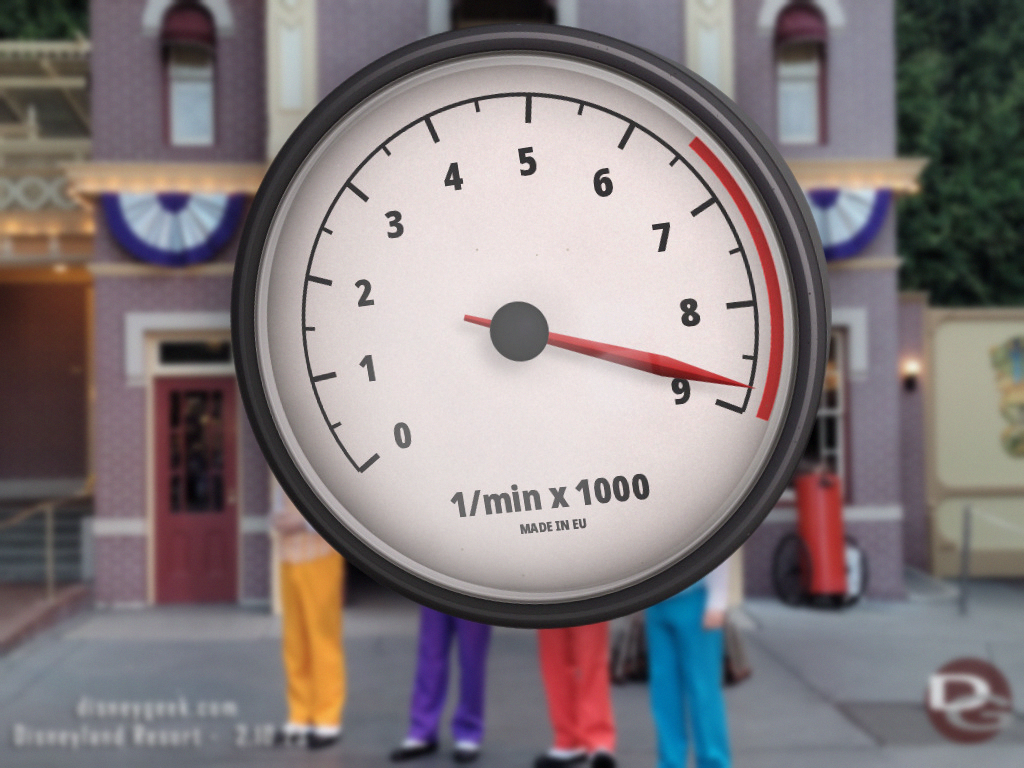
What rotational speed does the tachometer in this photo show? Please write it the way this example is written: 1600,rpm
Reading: 8750,rpm
